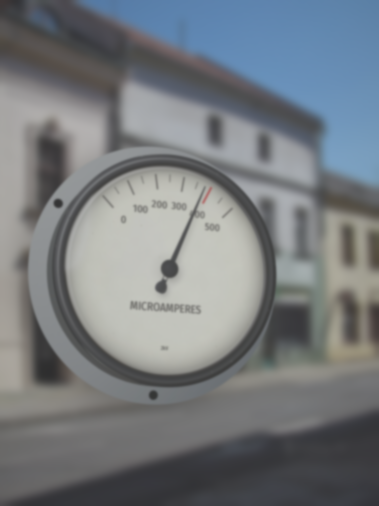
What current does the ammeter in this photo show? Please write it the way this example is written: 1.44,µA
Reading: 375,µA
